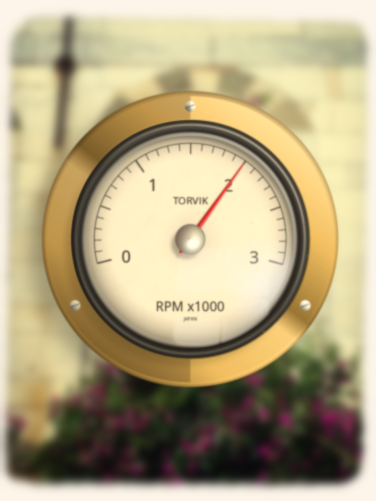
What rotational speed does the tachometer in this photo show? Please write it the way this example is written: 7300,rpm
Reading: 2000,rpm
